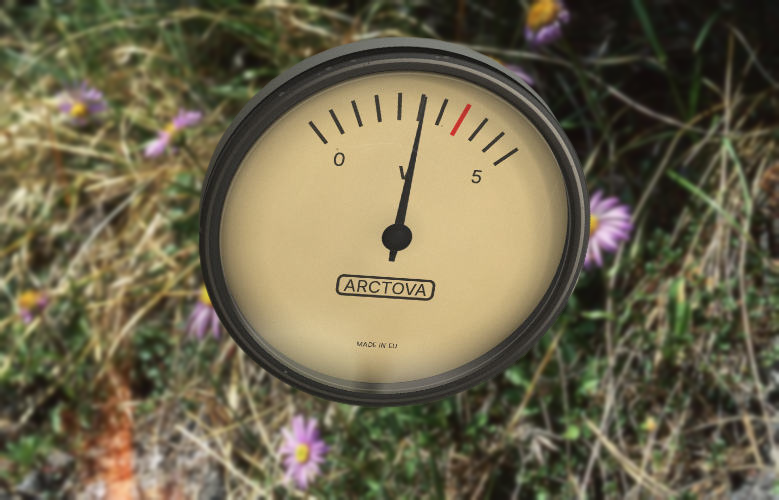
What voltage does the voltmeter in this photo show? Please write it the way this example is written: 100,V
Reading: 2.5,V
